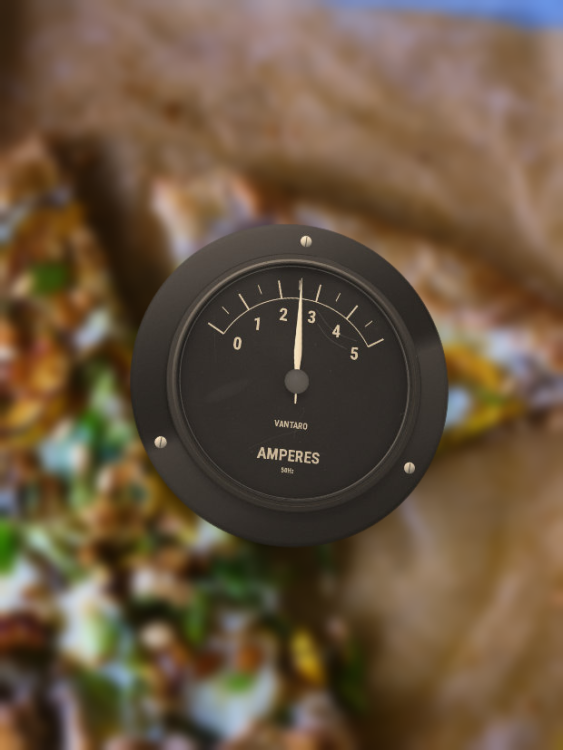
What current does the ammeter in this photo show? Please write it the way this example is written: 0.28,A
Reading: 2.5,A
